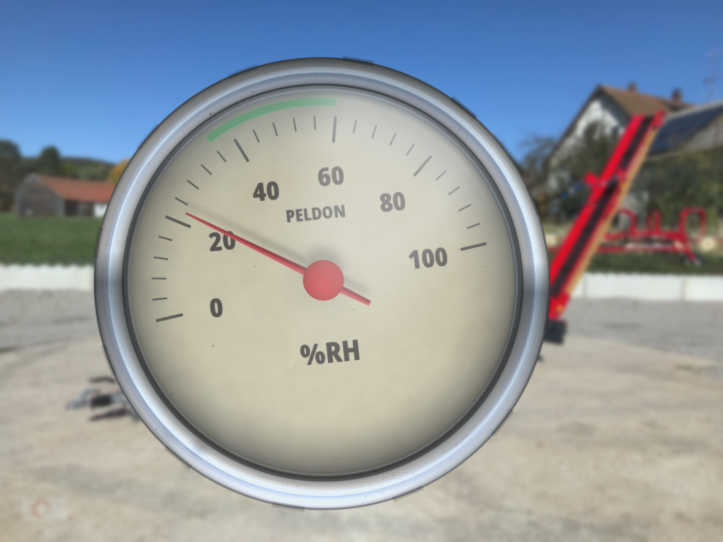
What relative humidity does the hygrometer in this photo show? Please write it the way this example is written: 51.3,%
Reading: 22,%
